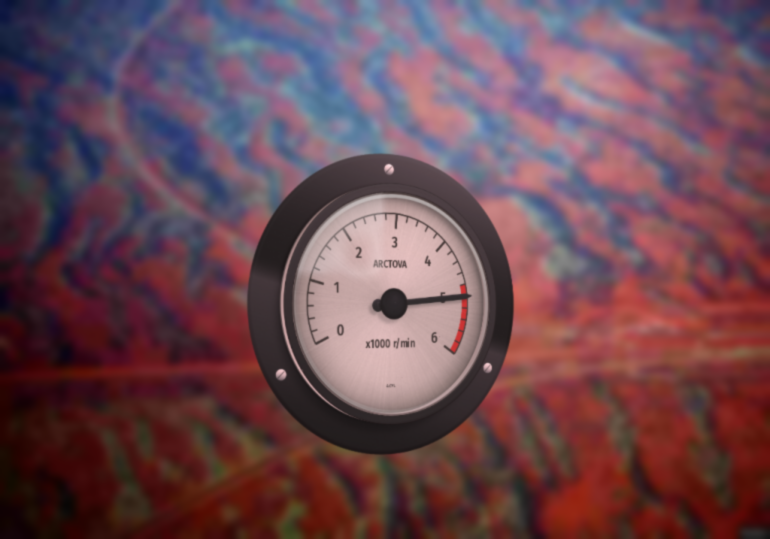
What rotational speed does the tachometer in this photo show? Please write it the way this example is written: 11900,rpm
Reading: 5000,rpm
